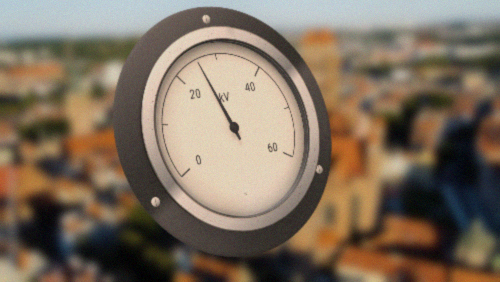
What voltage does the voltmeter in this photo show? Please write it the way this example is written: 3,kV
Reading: 25,kV
